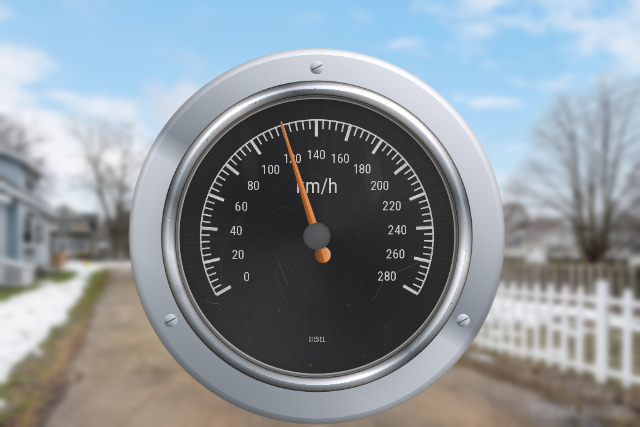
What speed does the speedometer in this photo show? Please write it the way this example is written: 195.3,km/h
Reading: 120,km/h
